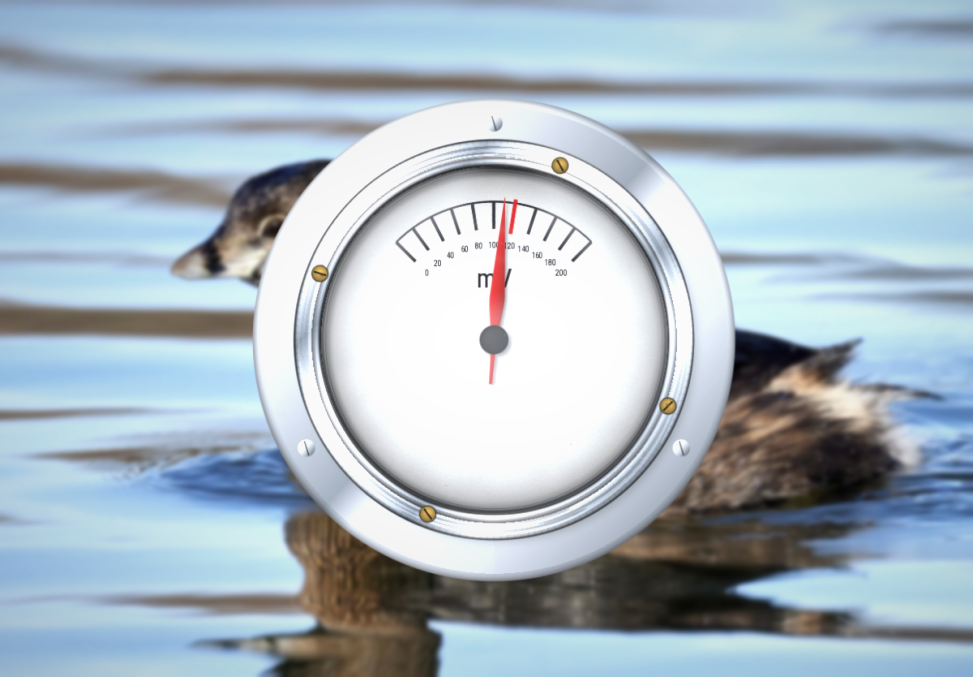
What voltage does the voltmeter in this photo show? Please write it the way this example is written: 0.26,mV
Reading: 110,mV
